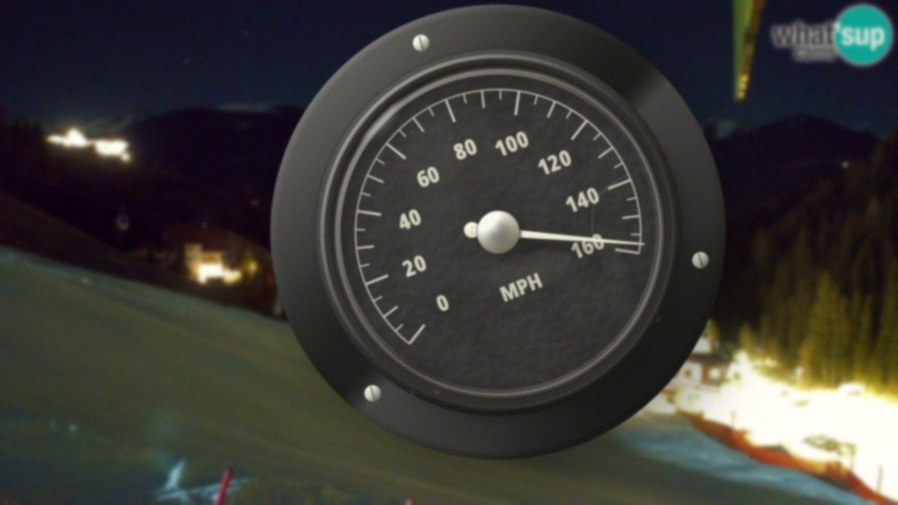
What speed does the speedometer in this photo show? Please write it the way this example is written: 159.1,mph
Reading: 157.5,mph
